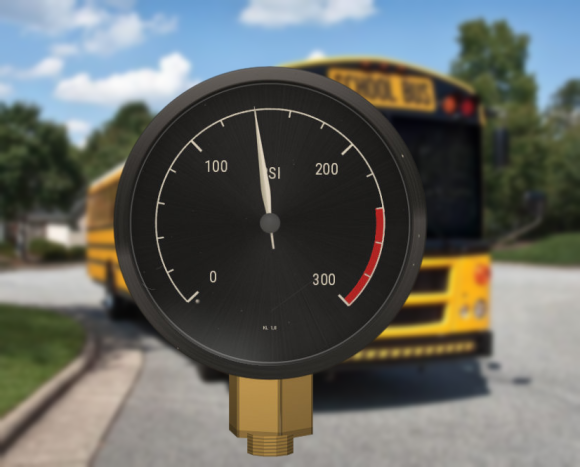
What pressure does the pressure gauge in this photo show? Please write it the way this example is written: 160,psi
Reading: 140,psi
